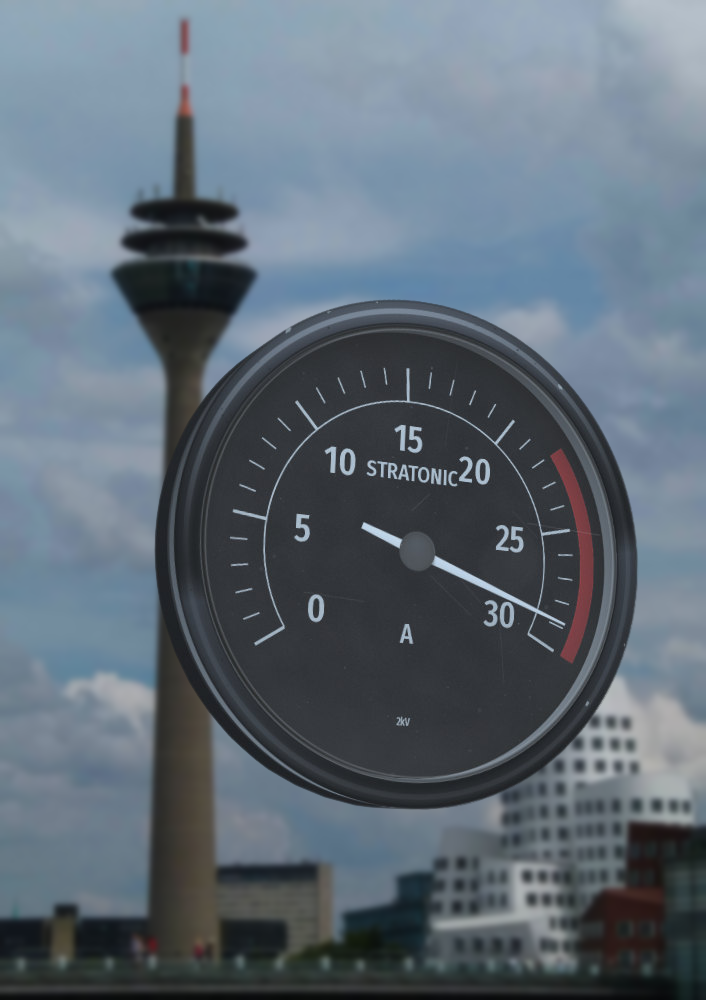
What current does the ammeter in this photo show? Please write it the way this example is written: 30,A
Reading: 29,A
